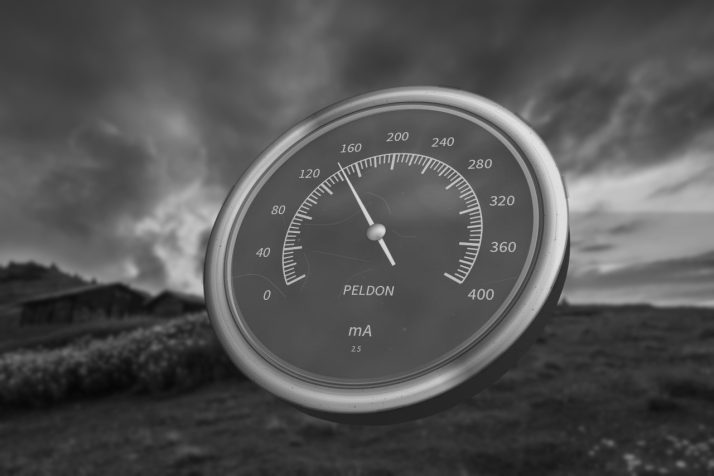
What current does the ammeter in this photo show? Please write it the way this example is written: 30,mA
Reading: 145,mA
